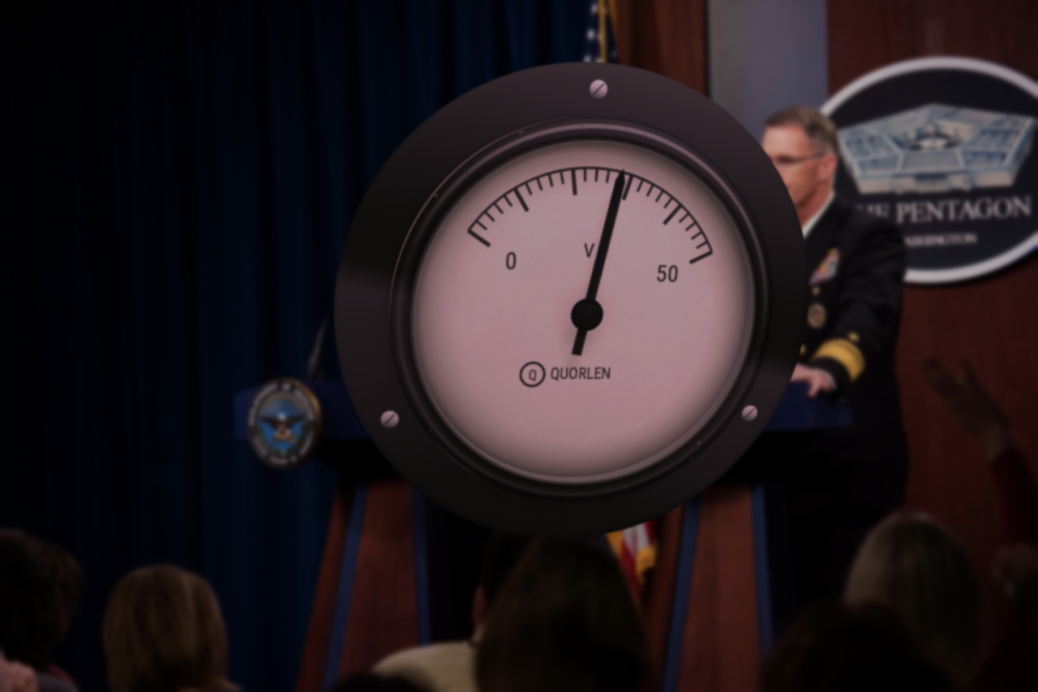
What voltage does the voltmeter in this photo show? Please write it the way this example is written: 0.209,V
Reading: 28,V
